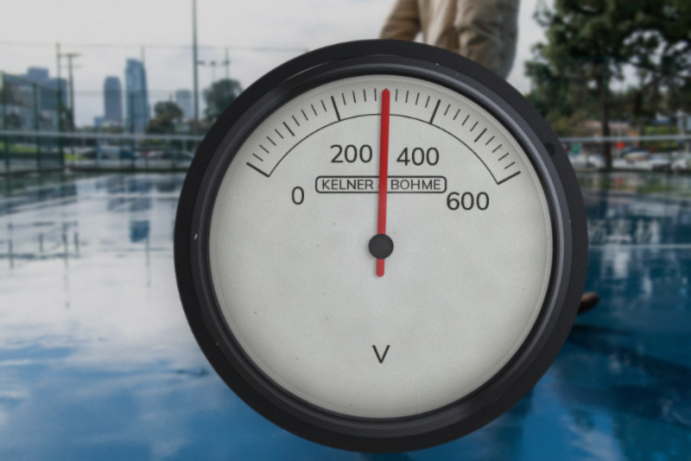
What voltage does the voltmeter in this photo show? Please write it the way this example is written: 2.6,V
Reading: 300,V
